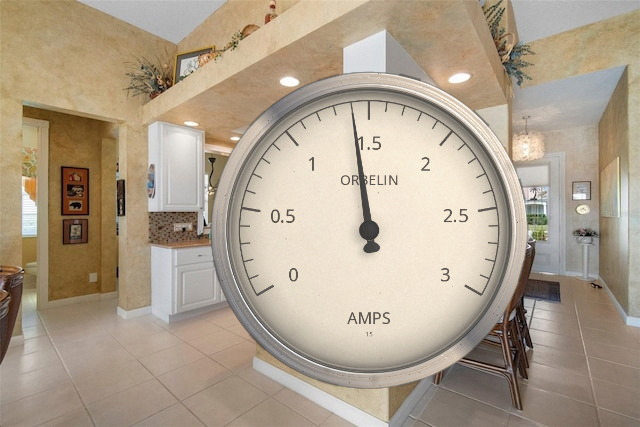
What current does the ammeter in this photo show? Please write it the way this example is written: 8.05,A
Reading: 1.4,A
